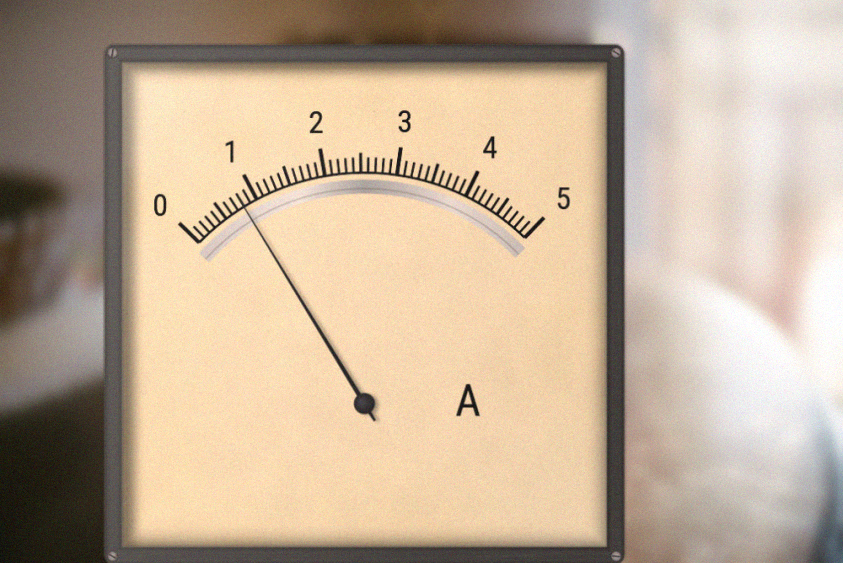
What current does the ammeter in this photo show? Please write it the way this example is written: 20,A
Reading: 0.8,A
